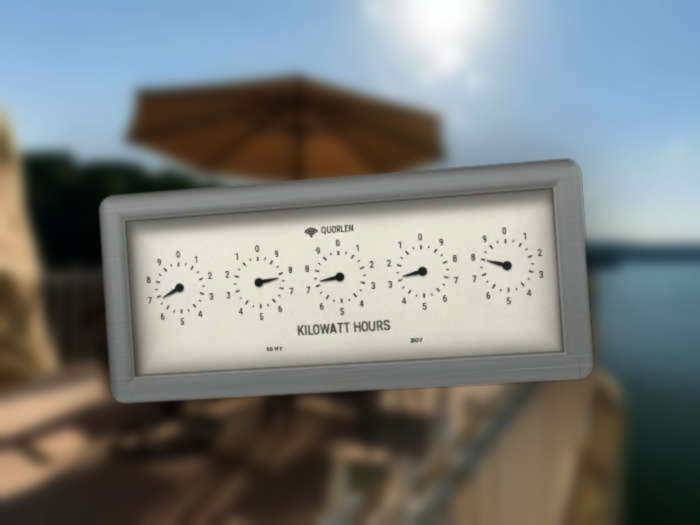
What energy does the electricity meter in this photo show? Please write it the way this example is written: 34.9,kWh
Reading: 67728,kWh
